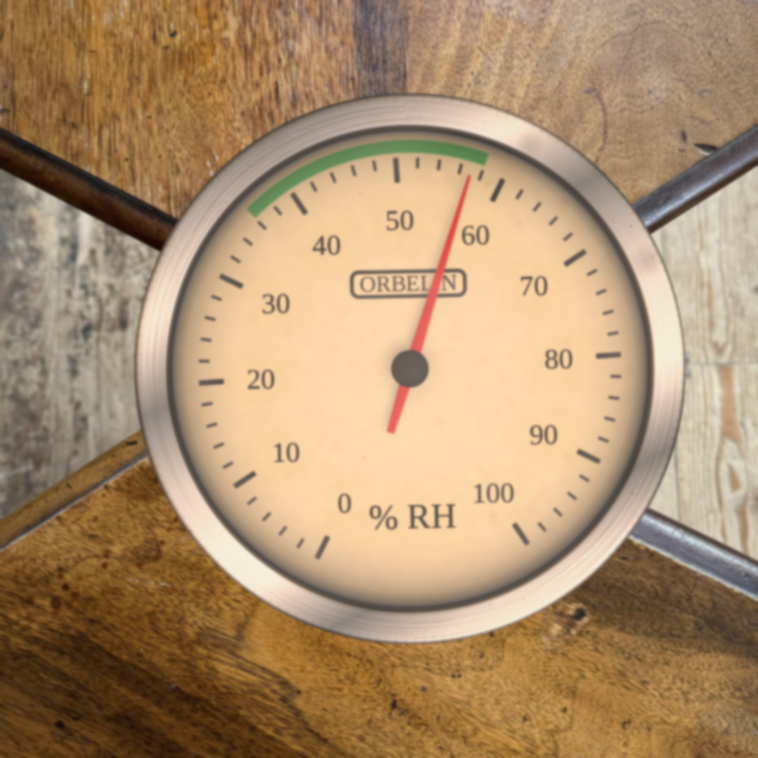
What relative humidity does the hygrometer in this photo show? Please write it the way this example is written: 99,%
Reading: 57,%
